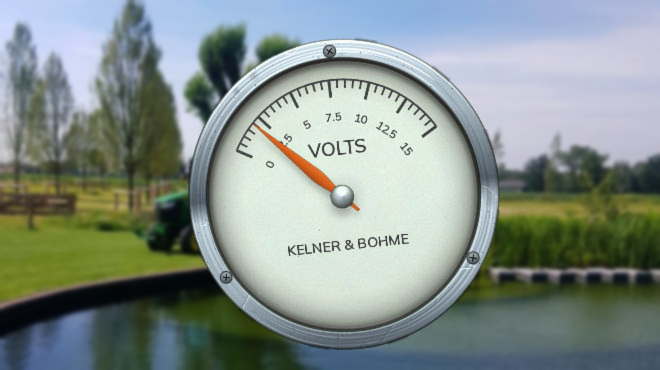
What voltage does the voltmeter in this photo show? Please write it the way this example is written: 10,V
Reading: 2,V
